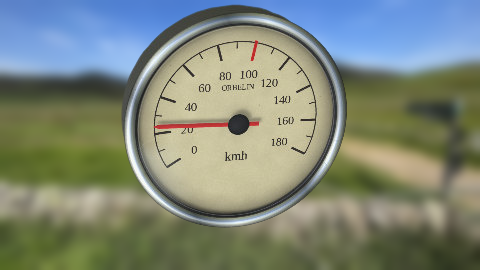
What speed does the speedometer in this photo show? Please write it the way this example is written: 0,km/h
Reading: 25,km/h
